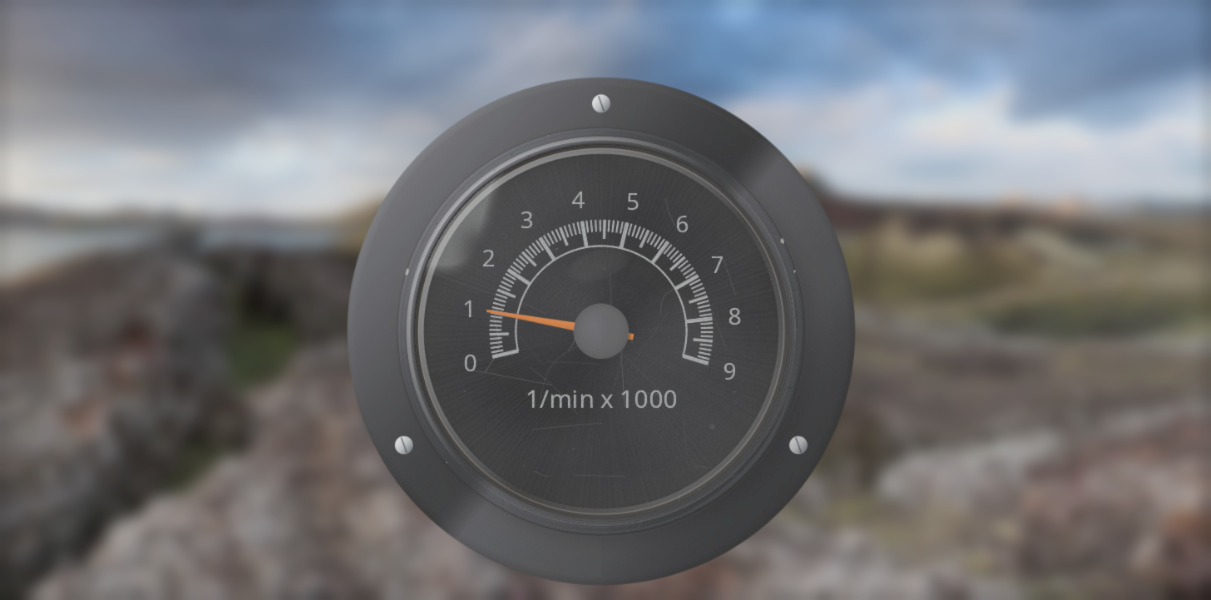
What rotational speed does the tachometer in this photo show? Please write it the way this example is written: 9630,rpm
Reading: 1000,rpm
